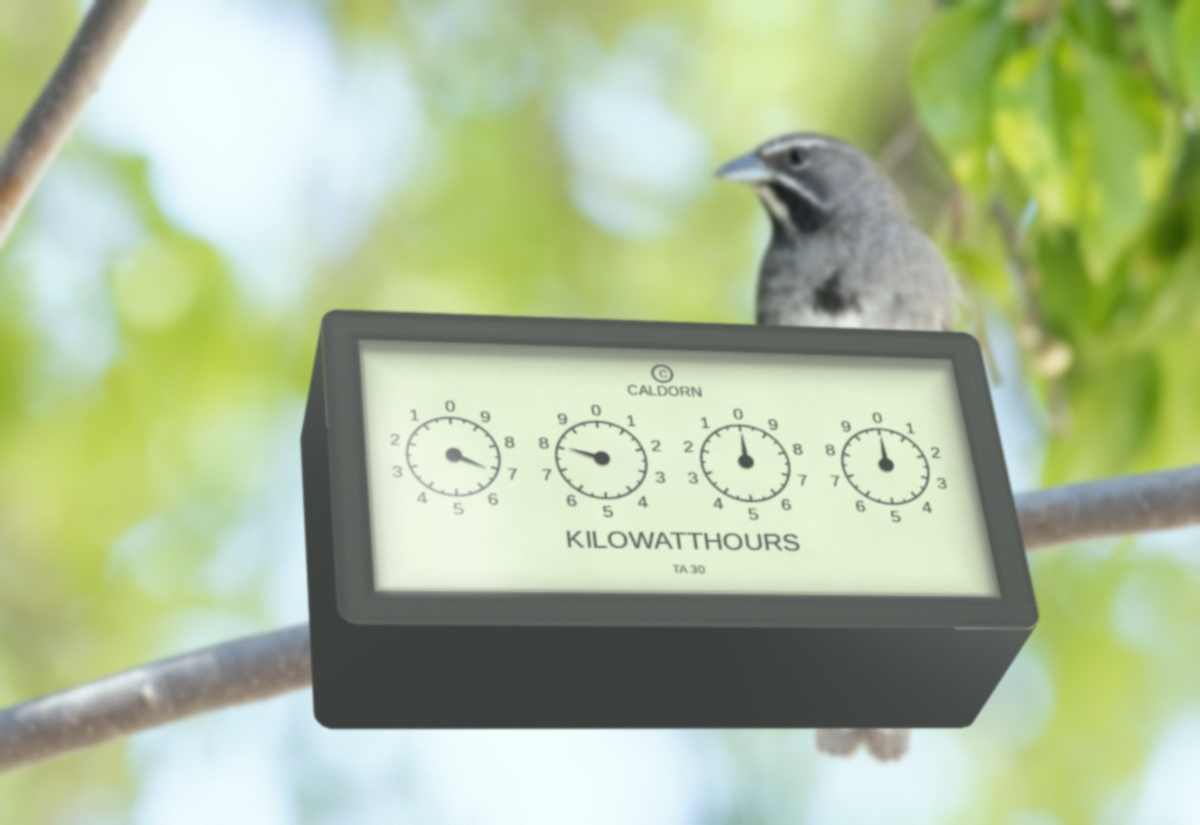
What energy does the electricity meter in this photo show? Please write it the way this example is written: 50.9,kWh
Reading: 6800,kWh
